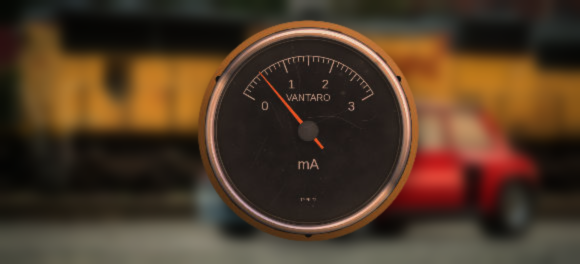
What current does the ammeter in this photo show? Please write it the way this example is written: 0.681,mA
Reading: 0.5,mA
